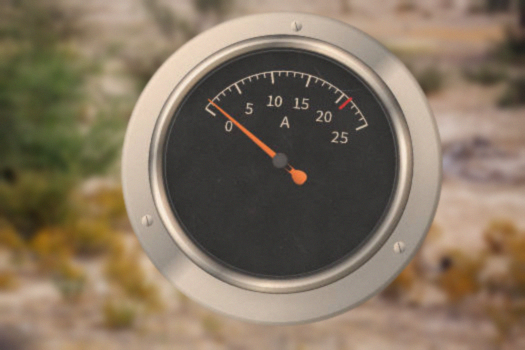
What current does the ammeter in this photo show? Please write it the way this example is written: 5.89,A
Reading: 1,A
